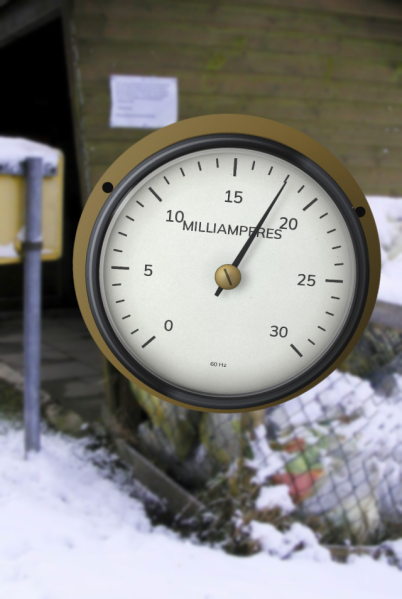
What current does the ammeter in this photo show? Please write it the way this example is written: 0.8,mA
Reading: 18,mA
